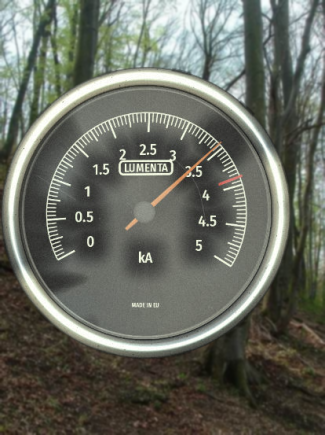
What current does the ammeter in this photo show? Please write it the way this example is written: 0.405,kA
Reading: 3.45,kA
